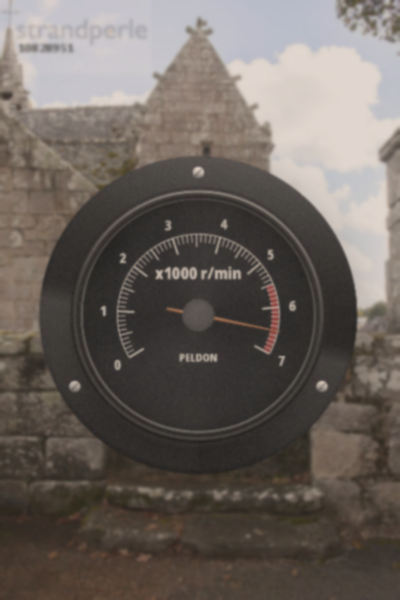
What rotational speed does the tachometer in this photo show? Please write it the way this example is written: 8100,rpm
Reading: 6500,rpm
